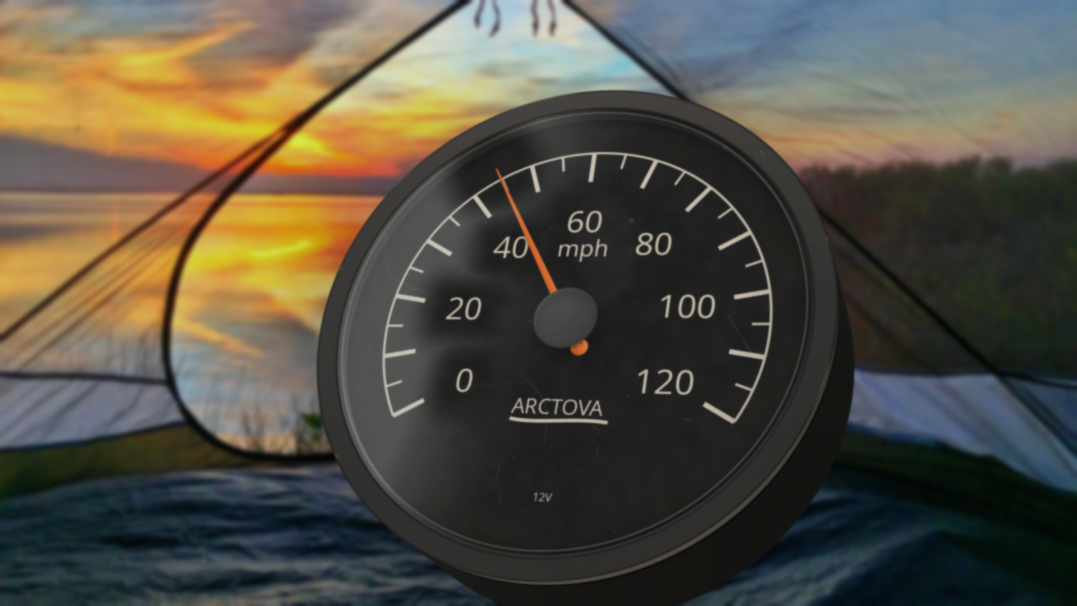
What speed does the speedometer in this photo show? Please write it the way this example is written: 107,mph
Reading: 45,mph
